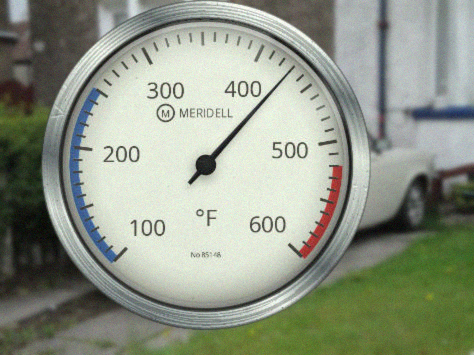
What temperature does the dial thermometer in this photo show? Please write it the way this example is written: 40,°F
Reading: 430,°F
